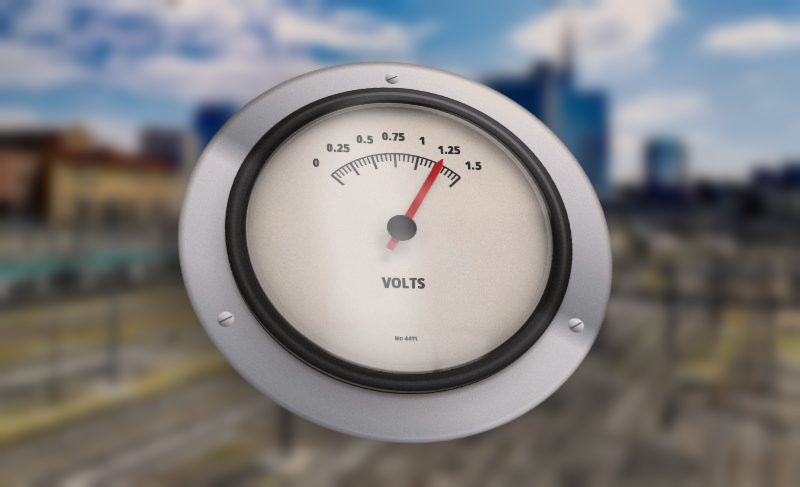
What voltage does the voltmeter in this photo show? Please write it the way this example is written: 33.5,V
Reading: 1.25,V
